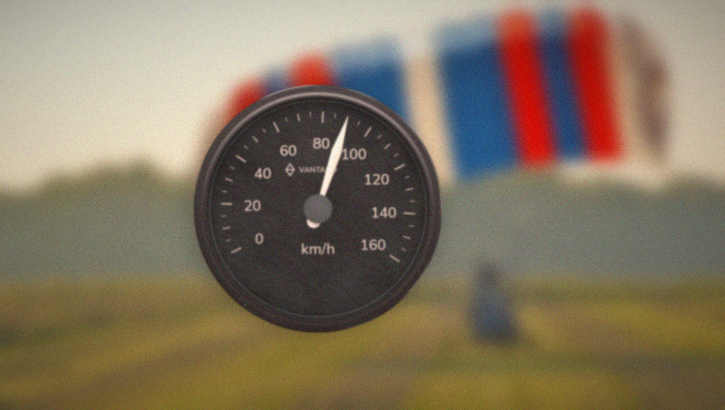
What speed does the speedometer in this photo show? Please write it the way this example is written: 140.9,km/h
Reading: 90,km/h
